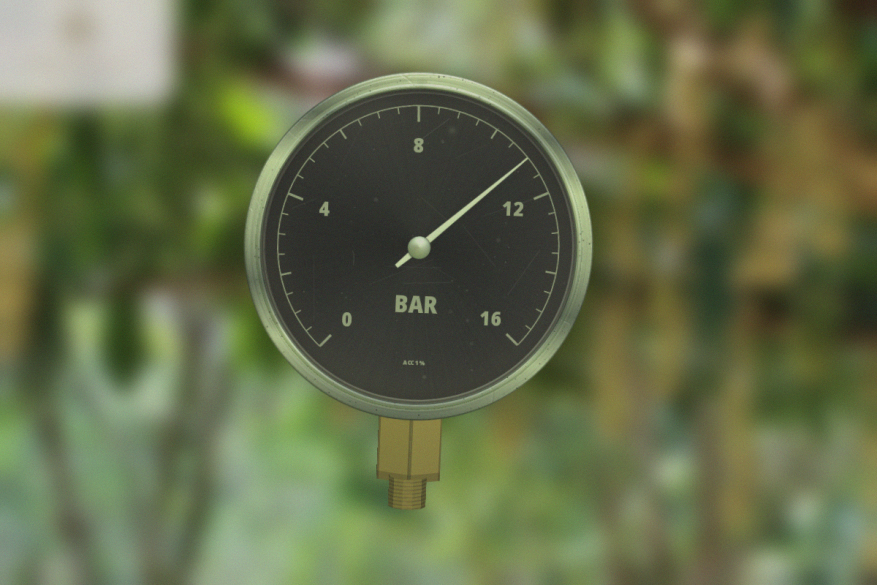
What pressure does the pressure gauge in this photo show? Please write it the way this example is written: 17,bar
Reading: 11,bar
